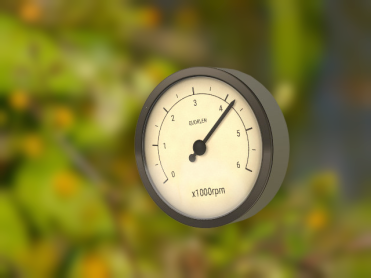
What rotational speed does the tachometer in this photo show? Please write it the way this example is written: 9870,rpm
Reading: 4250,rpm
